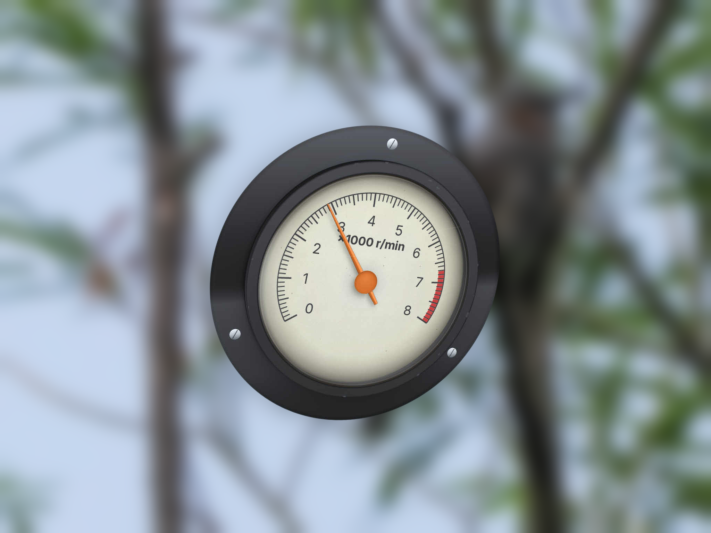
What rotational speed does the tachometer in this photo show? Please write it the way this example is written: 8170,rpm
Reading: 2900,rpm
